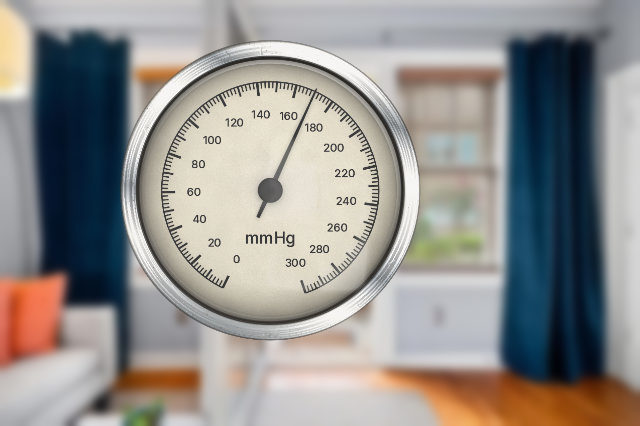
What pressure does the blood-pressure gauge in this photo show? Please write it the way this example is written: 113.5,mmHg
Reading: 170,mmHg
